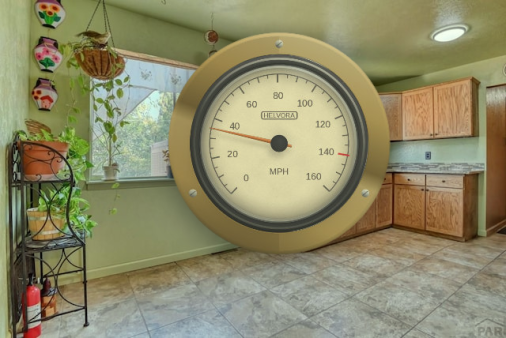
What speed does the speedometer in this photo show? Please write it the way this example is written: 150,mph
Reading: 35,mph
